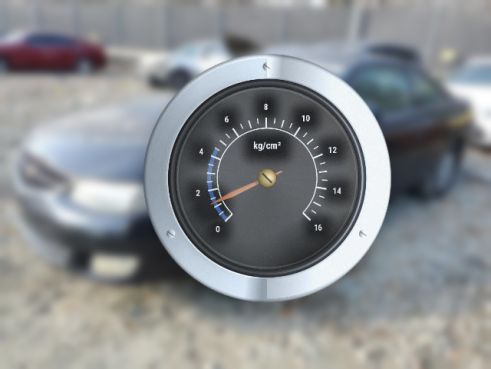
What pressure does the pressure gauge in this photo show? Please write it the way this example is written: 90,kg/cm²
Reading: 1.25,kg/cm²
